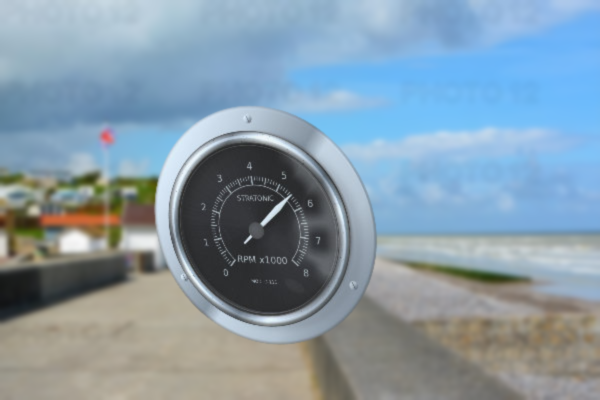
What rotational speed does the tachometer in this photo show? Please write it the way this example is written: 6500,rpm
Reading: 5500,rpm
